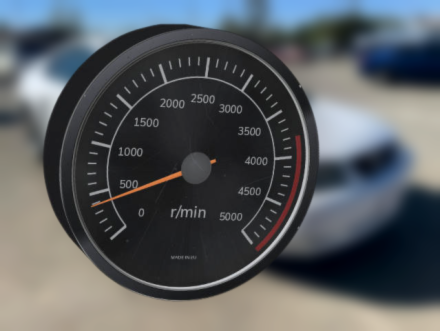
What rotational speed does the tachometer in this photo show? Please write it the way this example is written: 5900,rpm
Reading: 400,rpm
